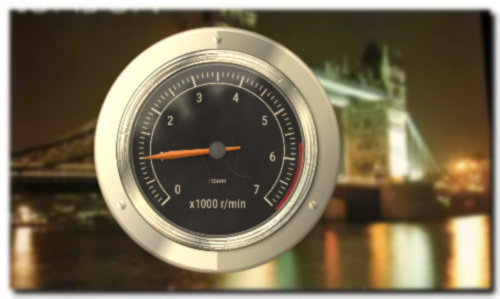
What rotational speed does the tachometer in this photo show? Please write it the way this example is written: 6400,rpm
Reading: 1000,rpm
